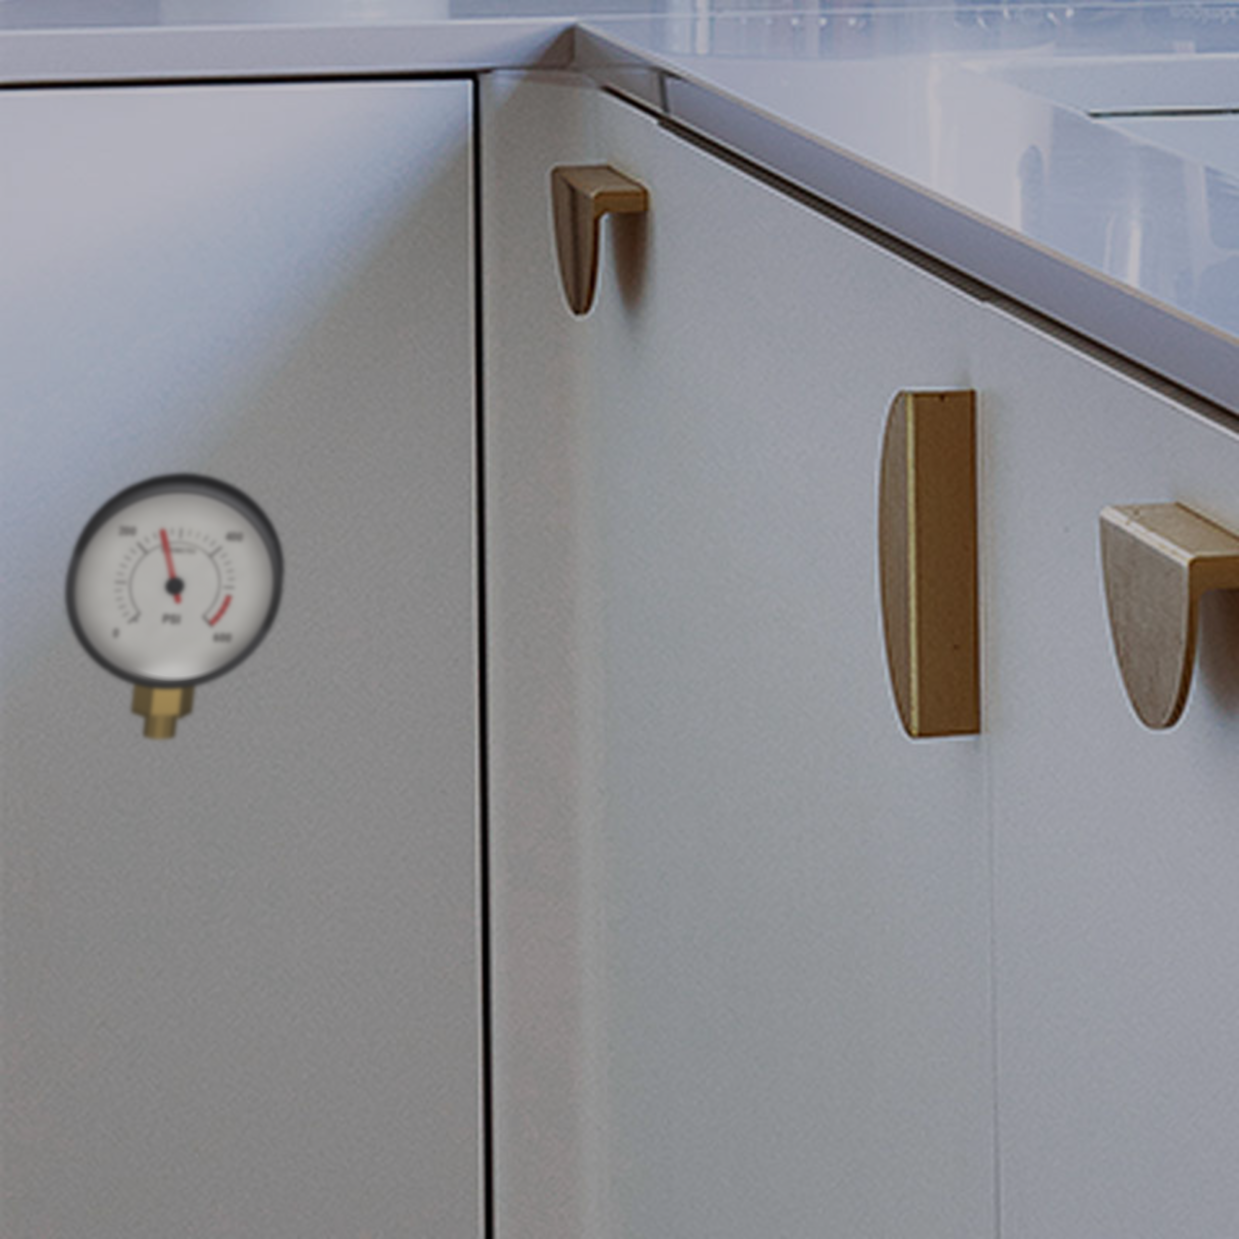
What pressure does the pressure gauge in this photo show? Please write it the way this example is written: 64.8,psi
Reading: 260,psi
